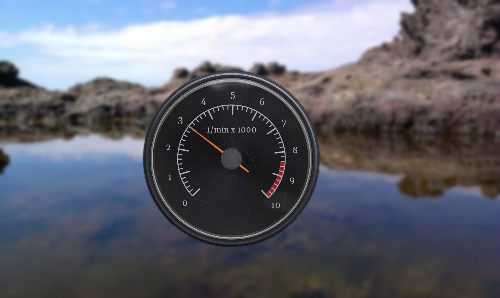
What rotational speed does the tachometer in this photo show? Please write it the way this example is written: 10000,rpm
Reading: 3000,rpm
